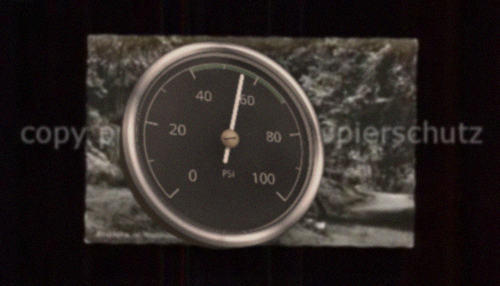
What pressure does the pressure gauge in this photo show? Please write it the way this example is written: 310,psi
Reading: 55,psi
